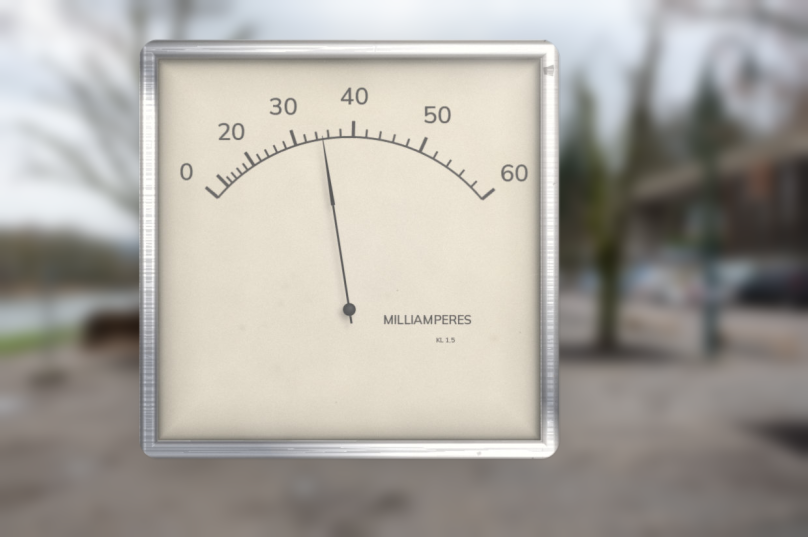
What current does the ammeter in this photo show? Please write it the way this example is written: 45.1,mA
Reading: 35,mA
